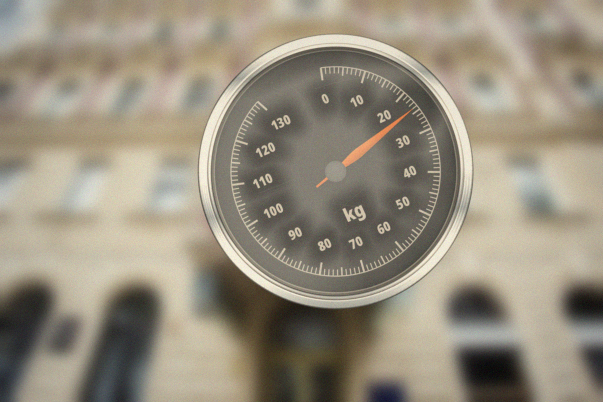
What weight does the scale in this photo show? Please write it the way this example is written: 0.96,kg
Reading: 24,kg
